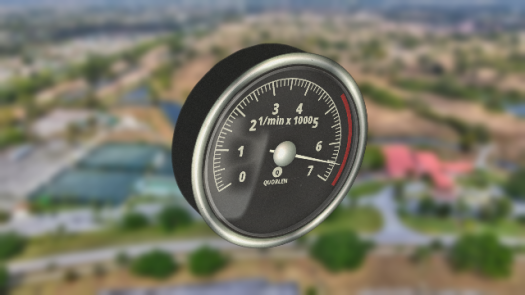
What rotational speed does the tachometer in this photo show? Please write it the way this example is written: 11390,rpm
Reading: 6500,rpm
